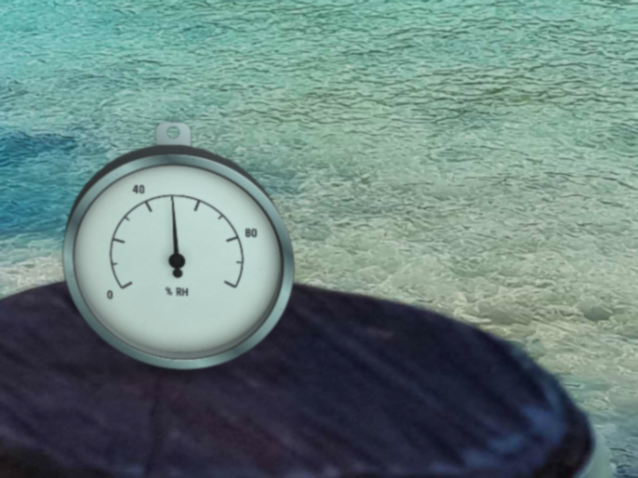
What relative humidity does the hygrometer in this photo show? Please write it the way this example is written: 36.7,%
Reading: 50,%
